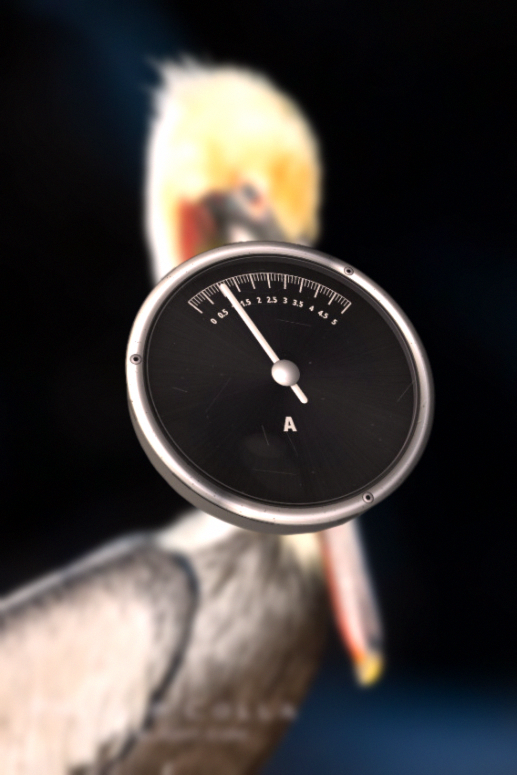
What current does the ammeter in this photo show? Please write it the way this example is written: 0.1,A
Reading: 1,A
